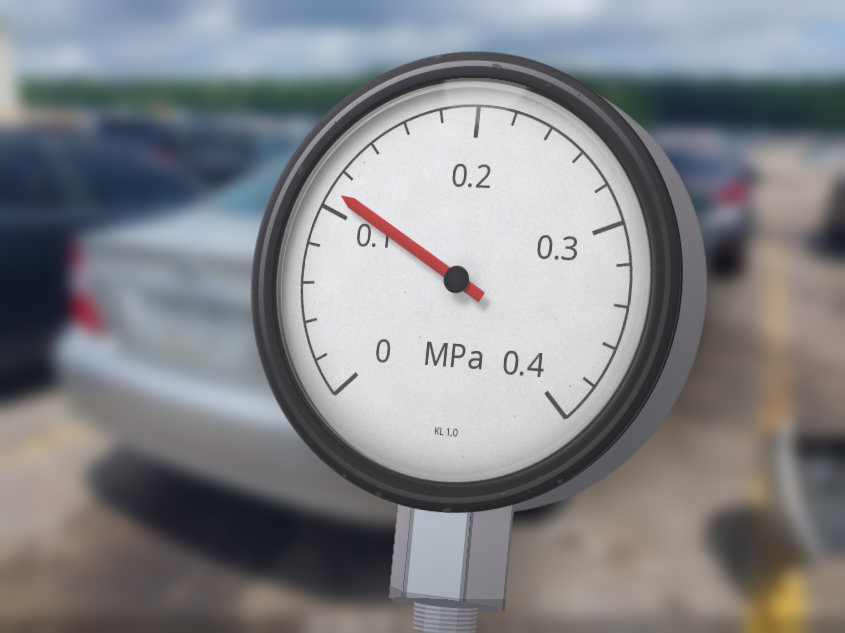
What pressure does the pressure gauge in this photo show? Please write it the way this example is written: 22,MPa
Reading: 0.11,MPa
